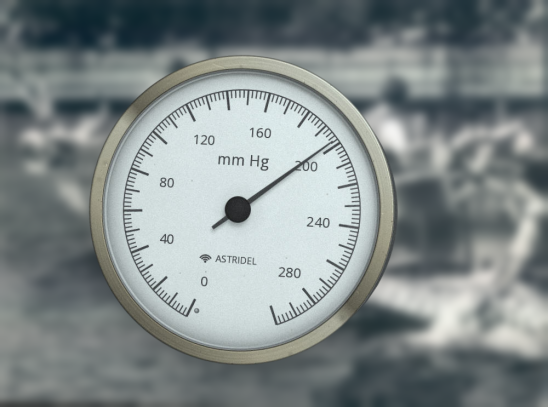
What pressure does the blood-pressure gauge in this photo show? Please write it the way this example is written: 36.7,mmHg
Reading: 198,mmHg
